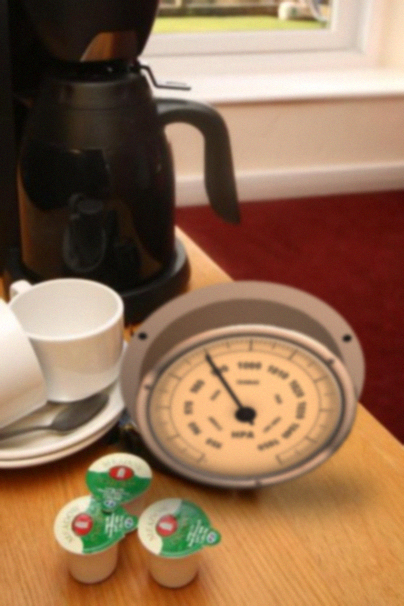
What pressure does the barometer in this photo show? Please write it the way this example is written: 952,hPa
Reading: 990,hPa
